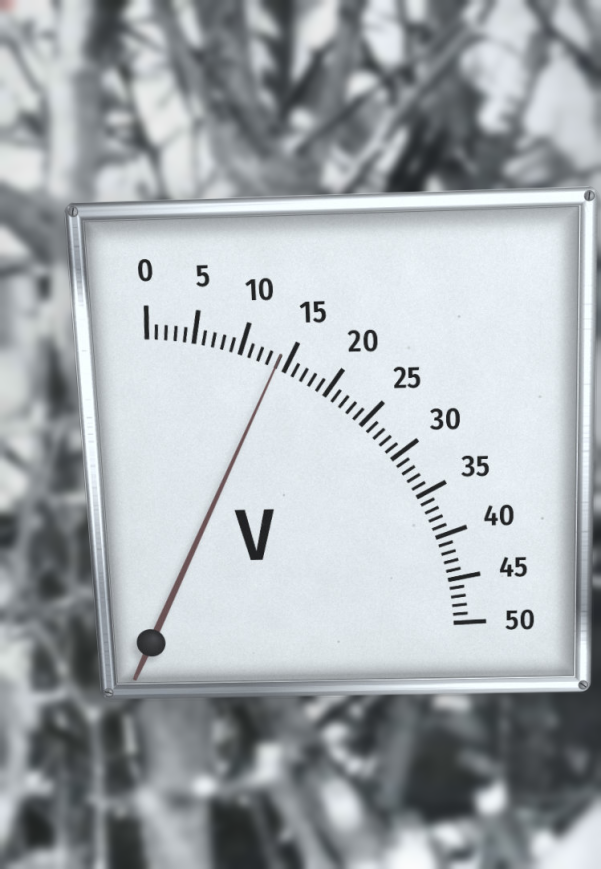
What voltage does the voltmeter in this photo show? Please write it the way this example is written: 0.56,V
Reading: 14,V
